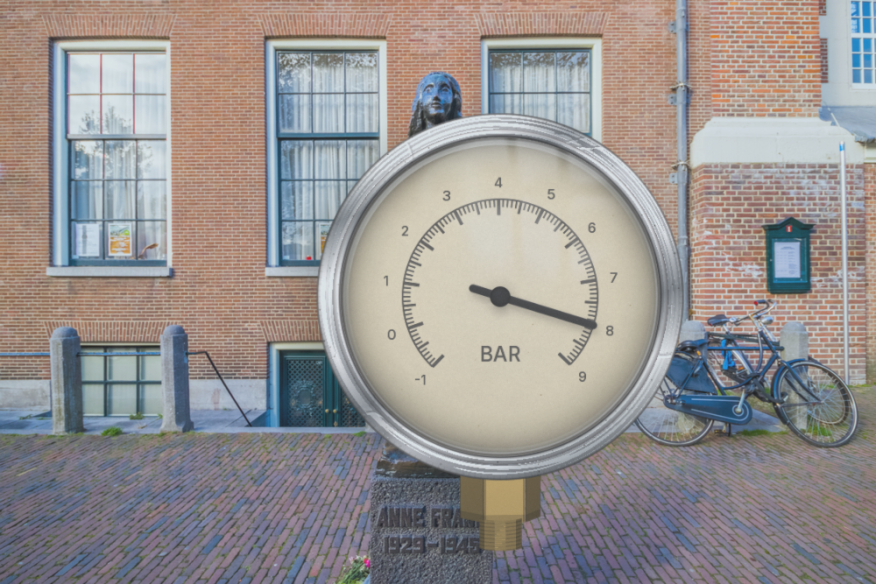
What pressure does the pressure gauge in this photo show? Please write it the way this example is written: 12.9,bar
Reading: 8,bar
